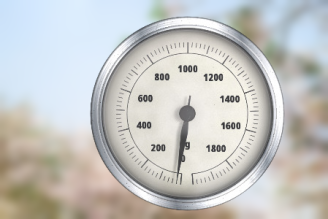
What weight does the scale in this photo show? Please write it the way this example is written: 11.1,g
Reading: 20,g
